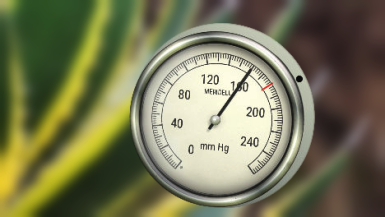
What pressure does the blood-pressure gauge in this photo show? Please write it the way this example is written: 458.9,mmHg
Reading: 160,mmHg
